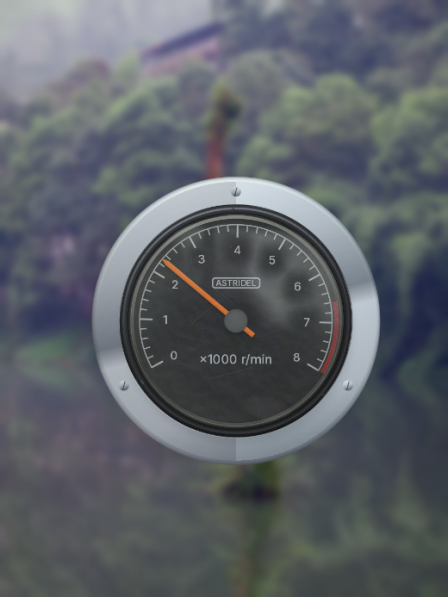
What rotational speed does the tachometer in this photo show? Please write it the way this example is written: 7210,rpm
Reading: 2300,rpm
